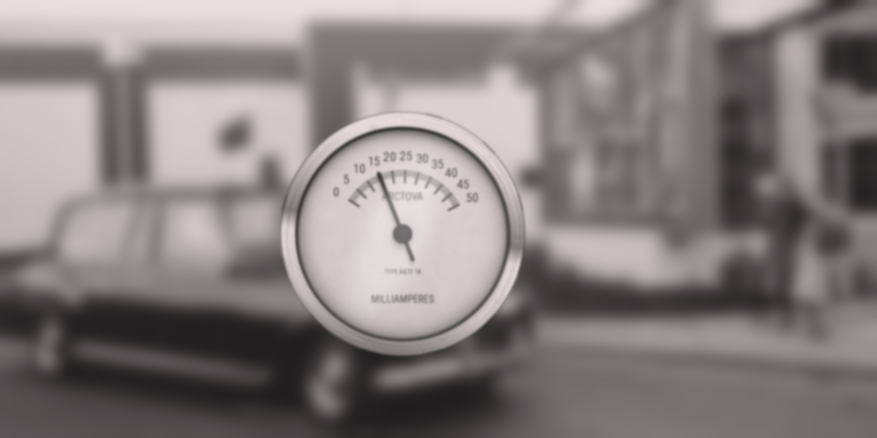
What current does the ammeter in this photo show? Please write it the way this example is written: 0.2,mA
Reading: 15,mA
